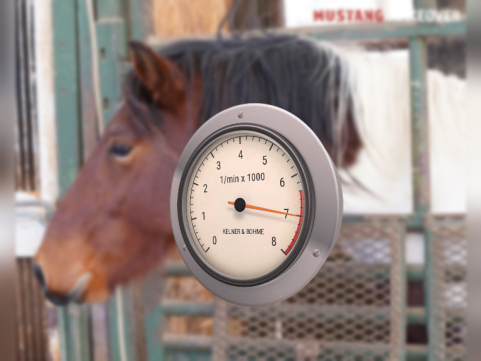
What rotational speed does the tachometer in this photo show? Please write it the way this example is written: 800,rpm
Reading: 7000,rpm
